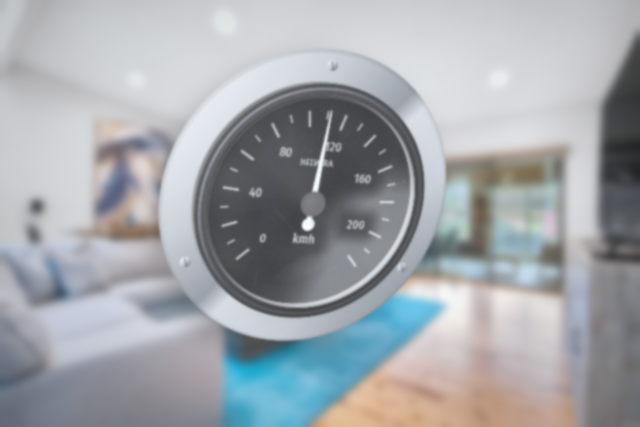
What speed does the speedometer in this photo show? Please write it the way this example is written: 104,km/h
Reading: 110,km/h
